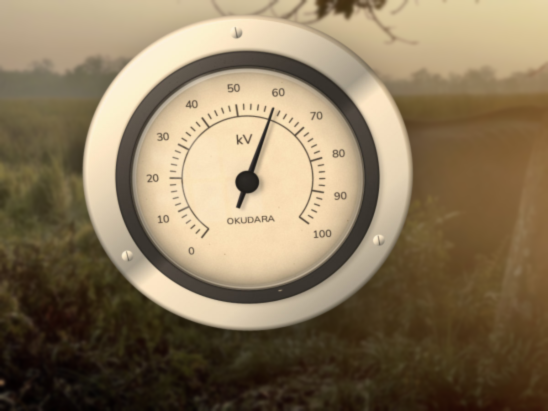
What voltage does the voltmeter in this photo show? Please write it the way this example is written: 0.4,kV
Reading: 60,kV
